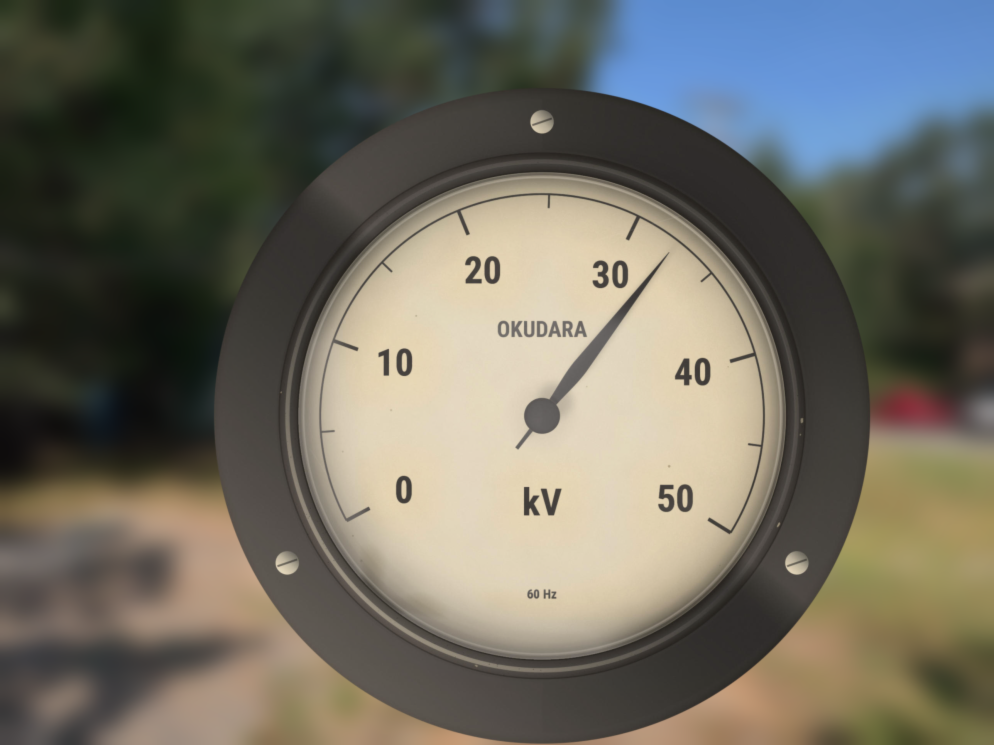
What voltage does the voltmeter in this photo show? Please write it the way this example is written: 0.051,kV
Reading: 32.5,kV
